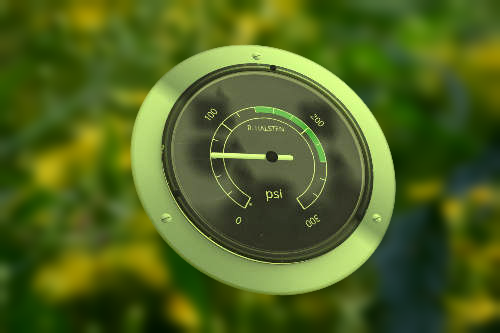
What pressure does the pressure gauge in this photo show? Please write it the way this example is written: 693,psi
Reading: 60,psi
